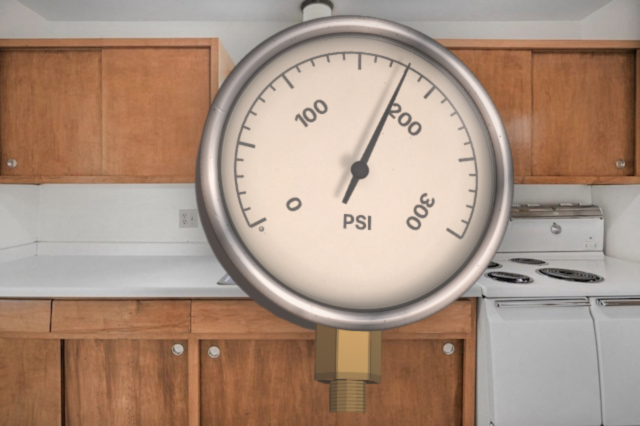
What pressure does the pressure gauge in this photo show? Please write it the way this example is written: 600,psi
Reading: 180,psi
